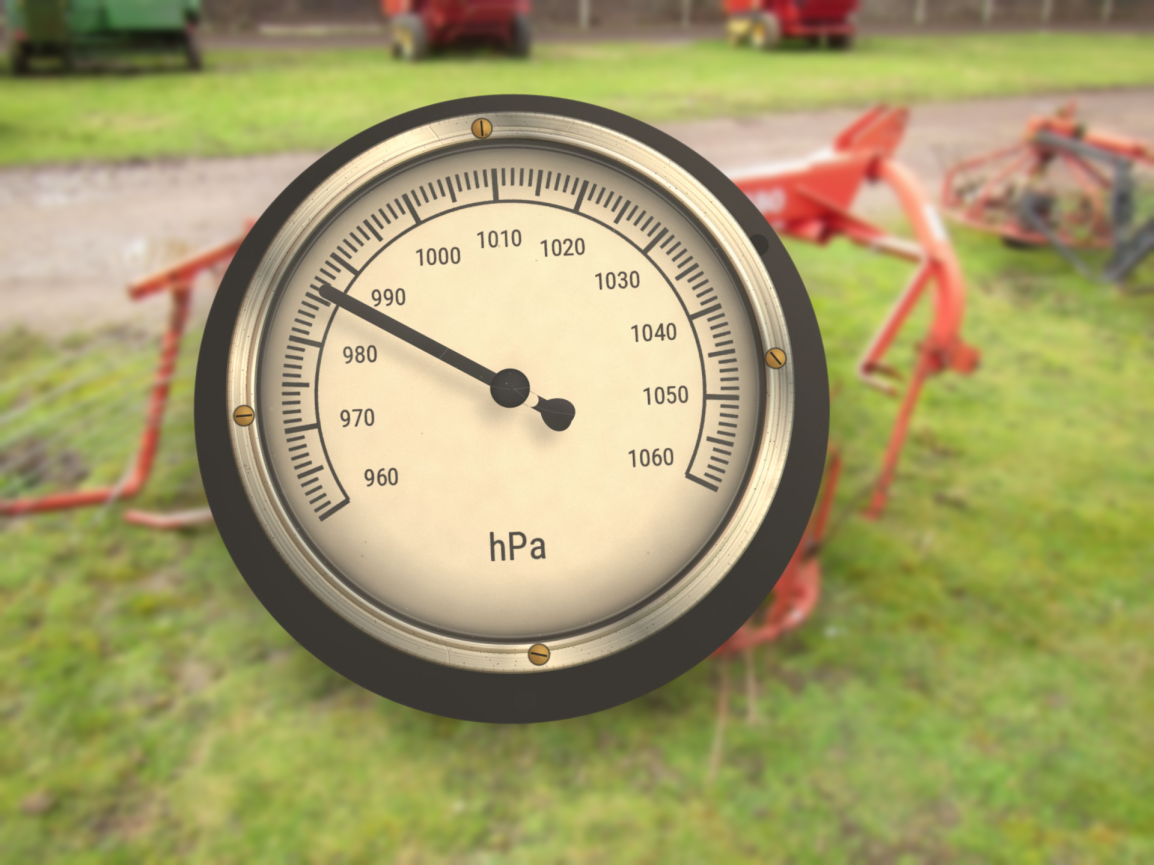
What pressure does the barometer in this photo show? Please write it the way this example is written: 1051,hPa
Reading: 986,hPa
